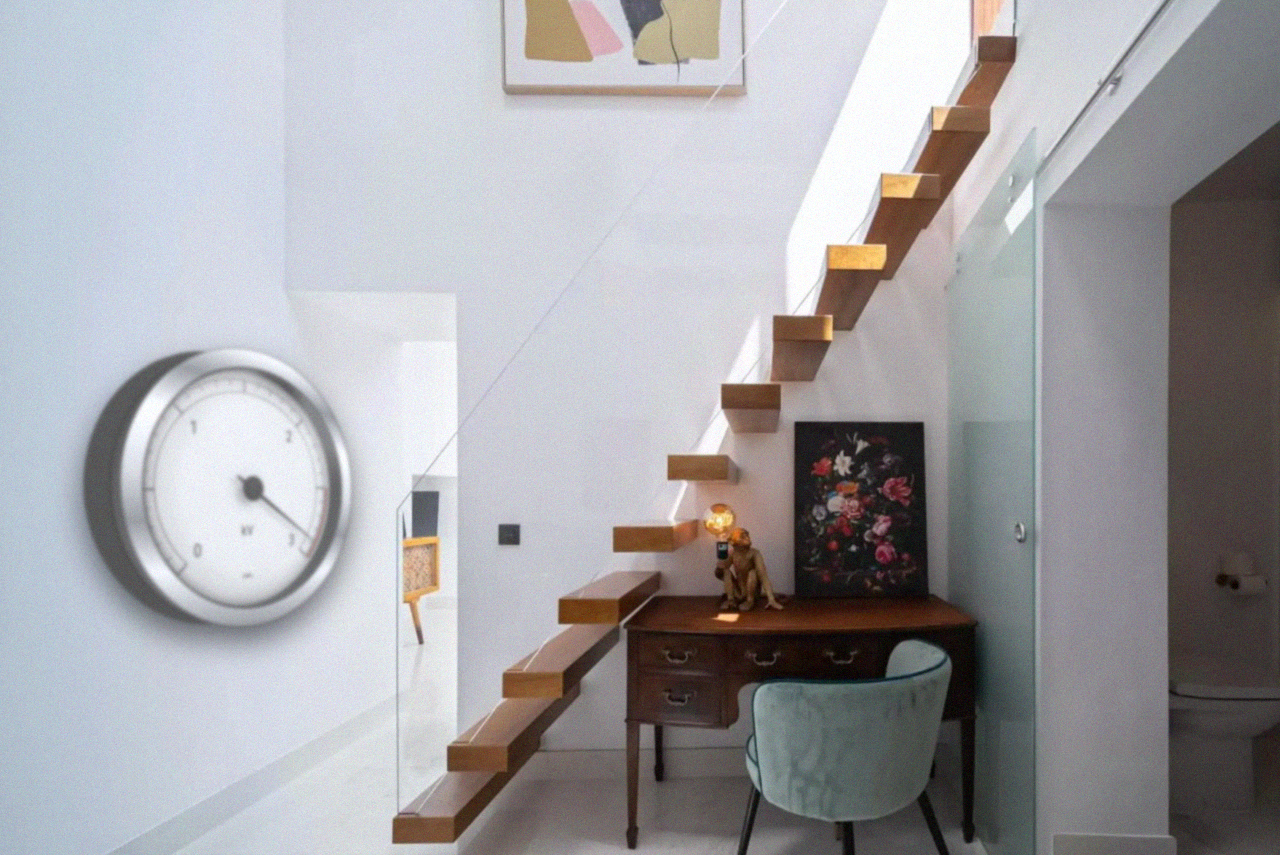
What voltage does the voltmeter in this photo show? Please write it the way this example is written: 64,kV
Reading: 2.9,kV
